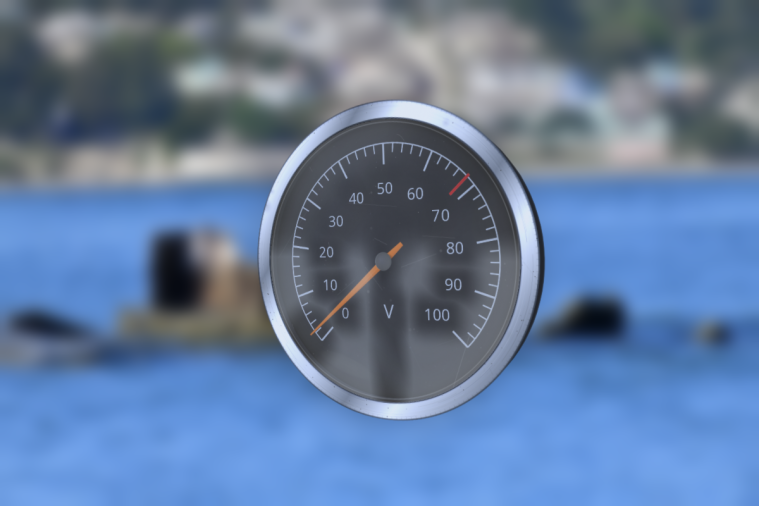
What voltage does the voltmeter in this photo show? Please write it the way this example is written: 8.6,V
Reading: 2,V
